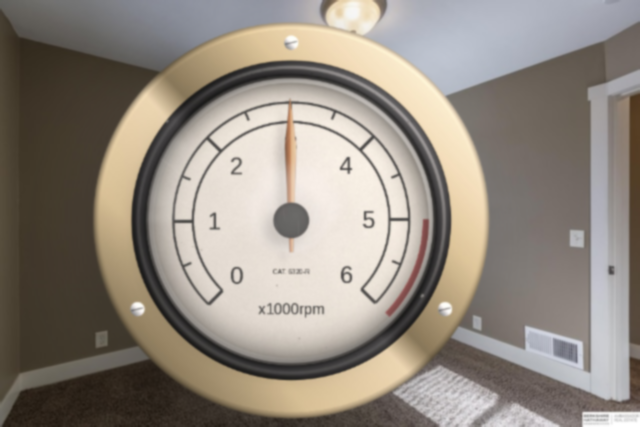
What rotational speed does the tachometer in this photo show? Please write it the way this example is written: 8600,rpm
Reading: 3000,rpm
